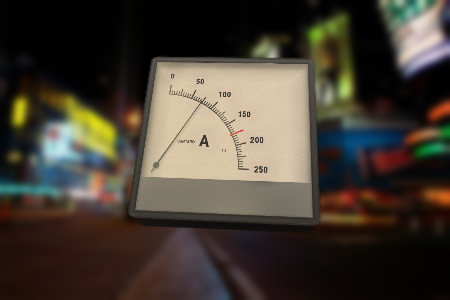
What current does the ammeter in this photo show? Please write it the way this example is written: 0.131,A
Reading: 75,A
